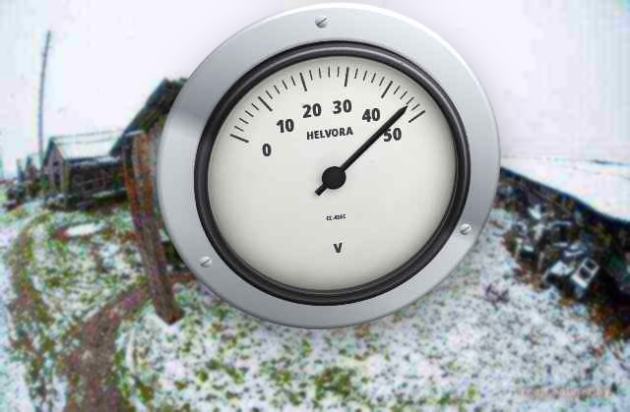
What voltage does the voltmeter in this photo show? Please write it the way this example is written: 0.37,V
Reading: 46,V
